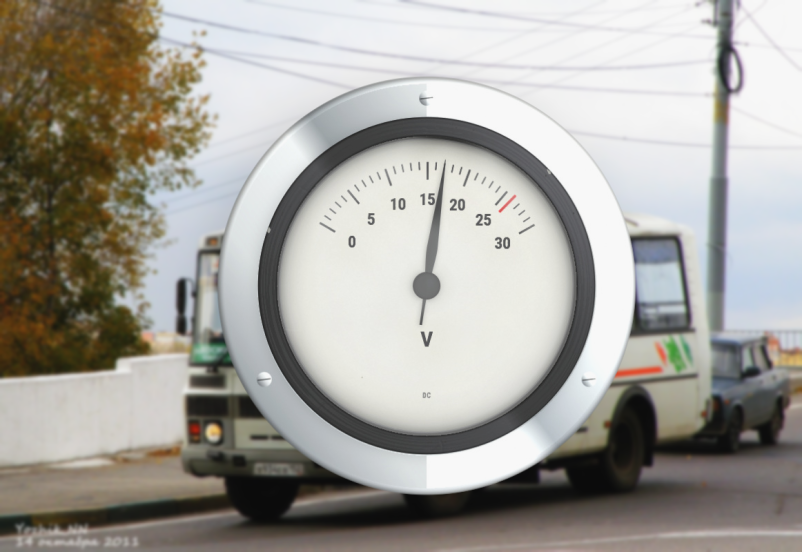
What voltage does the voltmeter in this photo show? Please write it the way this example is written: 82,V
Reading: 17,V
